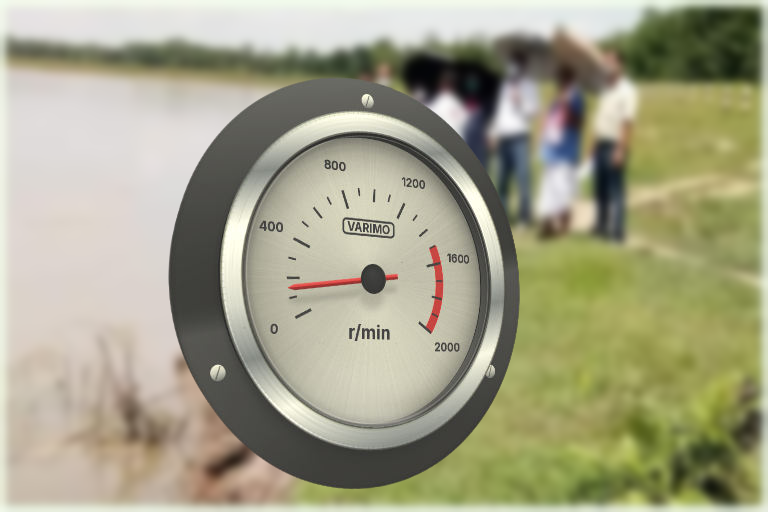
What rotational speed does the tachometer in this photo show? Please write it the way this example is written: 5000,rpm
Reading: 150,rpm
